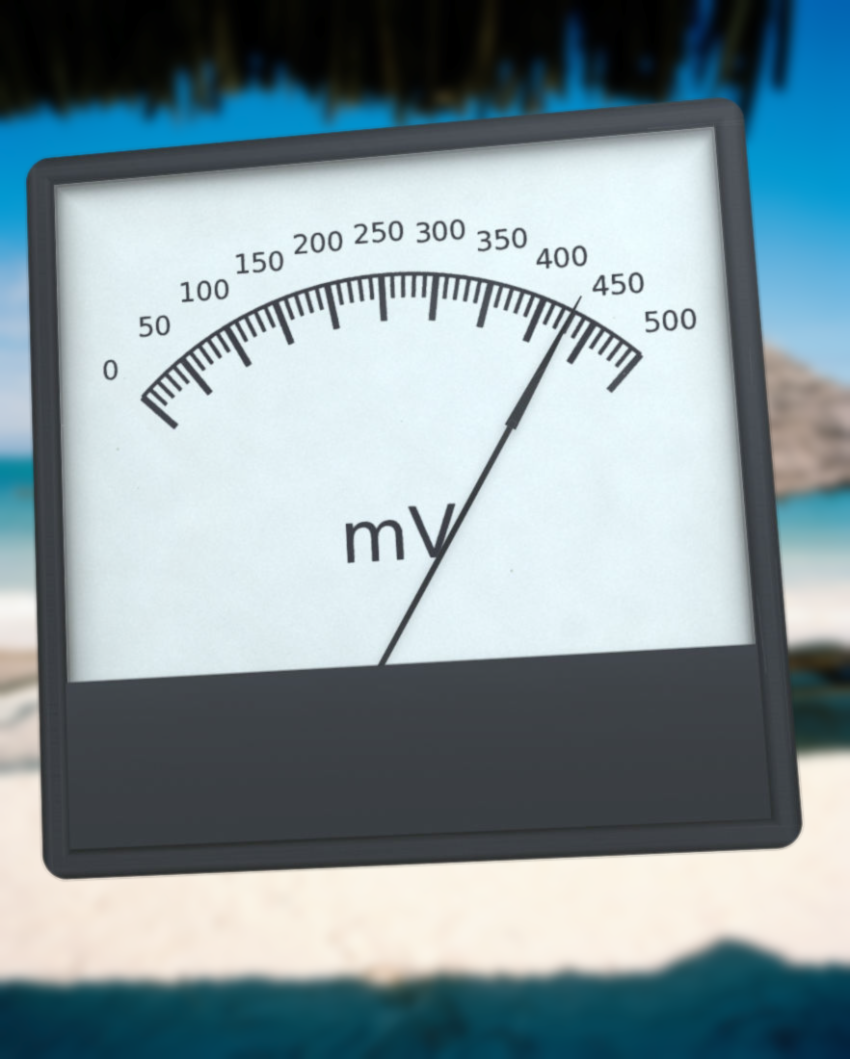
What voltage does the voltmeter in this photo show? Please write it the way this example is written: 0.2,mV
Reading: 430,mV
